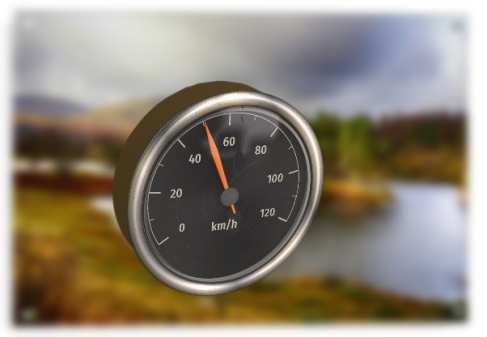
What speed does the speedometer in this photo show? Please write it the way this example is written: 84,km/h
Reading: 50,km/h
